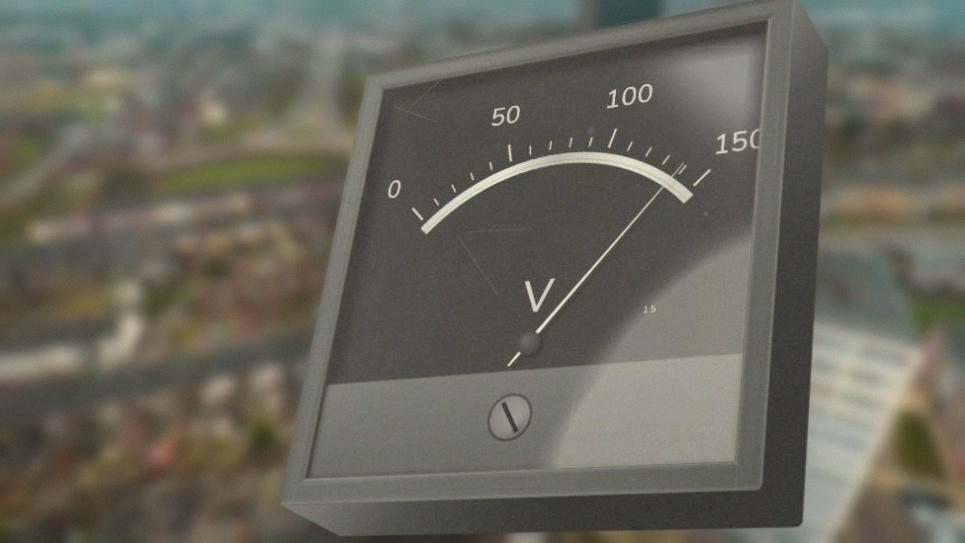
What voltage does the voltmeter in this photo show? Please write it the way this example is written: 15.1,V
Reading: 140,V
